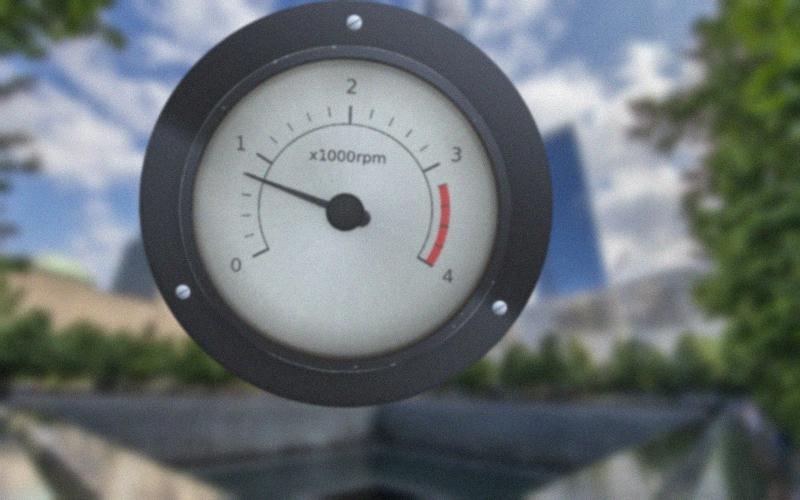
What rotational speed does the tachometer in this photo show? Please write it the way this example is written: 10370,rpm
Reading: 800,rpm
